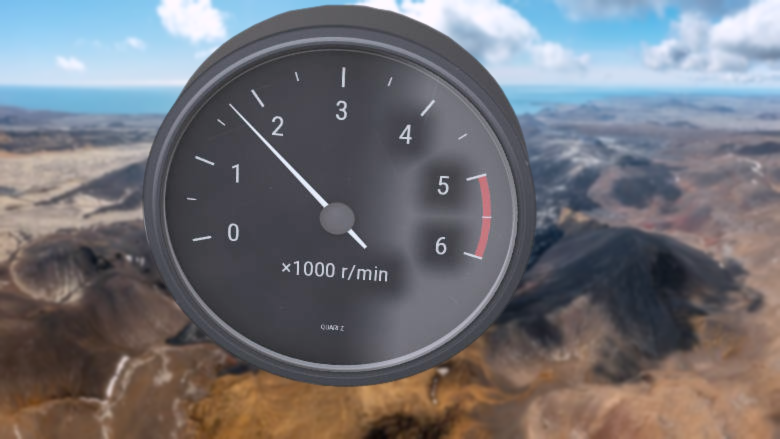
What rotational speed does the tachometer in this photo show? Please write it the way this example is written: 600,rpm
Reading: 1750,rpm
